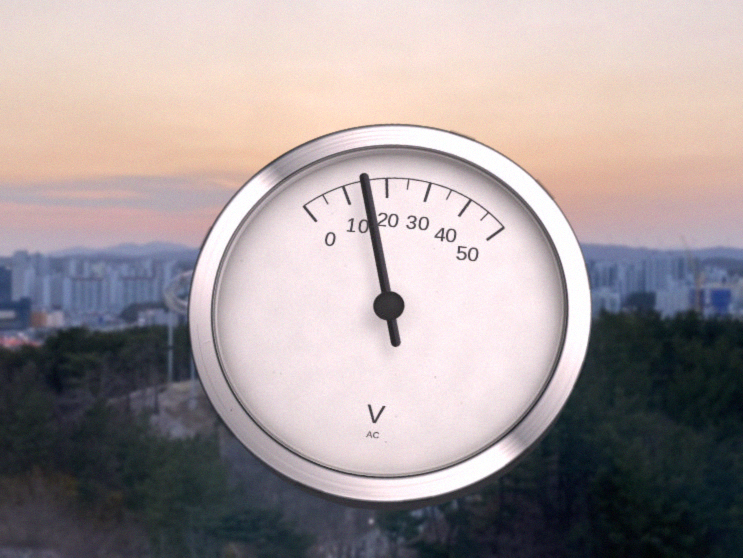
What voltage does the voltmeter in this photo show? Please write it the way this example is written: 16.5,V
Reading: 15,V
